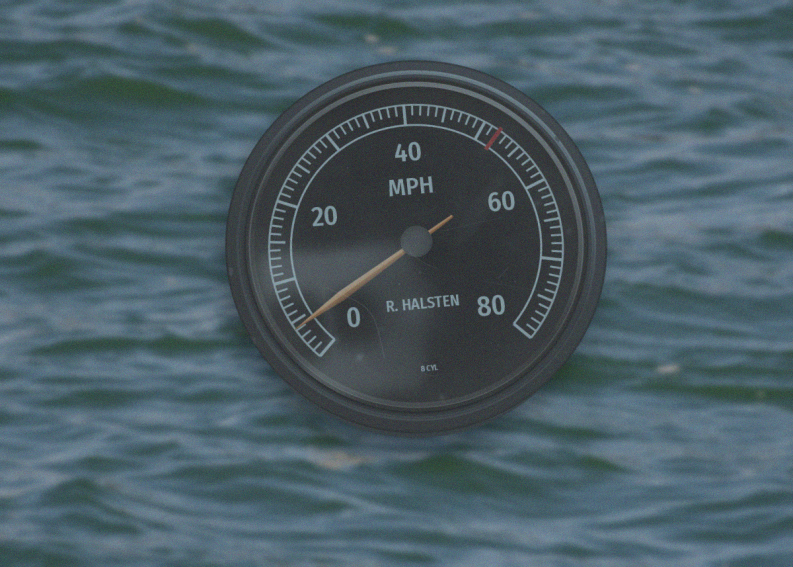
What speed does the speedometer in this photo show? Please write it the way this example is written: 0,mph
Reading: 4,mph
